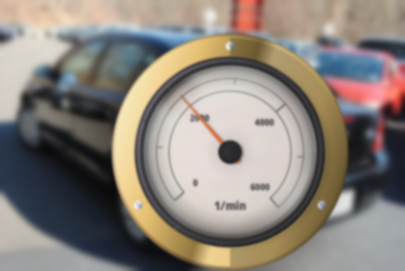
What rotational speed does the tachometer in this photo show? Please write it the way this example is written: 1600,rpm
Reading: 2000,rpm
